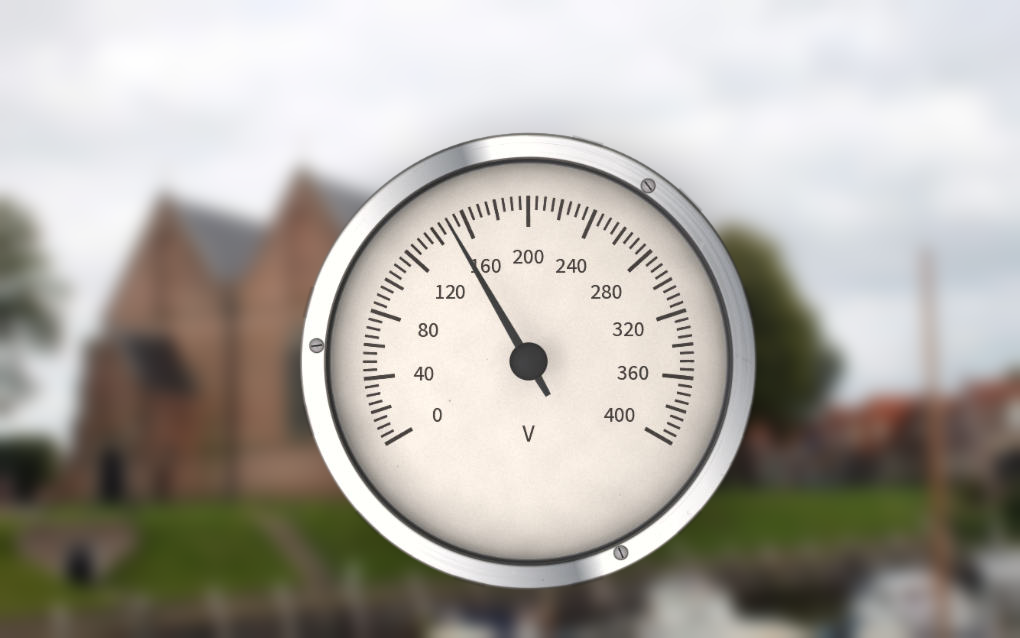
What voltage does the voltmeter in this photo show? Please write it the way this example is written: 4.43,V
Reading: 150,V
